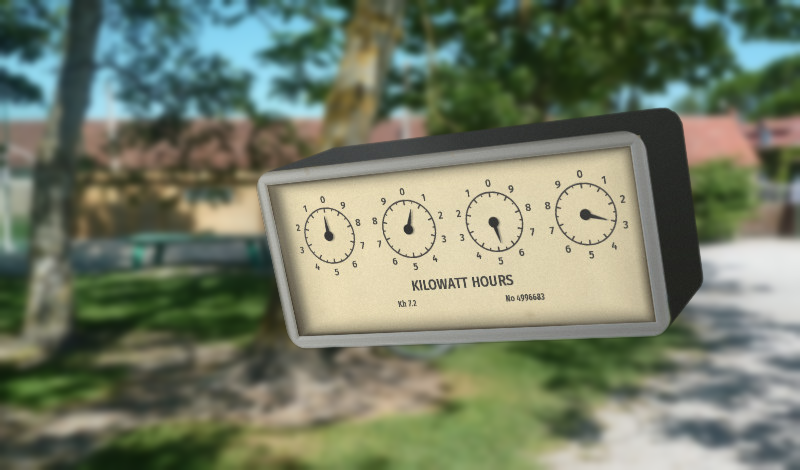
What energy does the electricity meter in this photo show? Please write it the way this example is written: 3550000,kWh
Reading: 53,kWh
